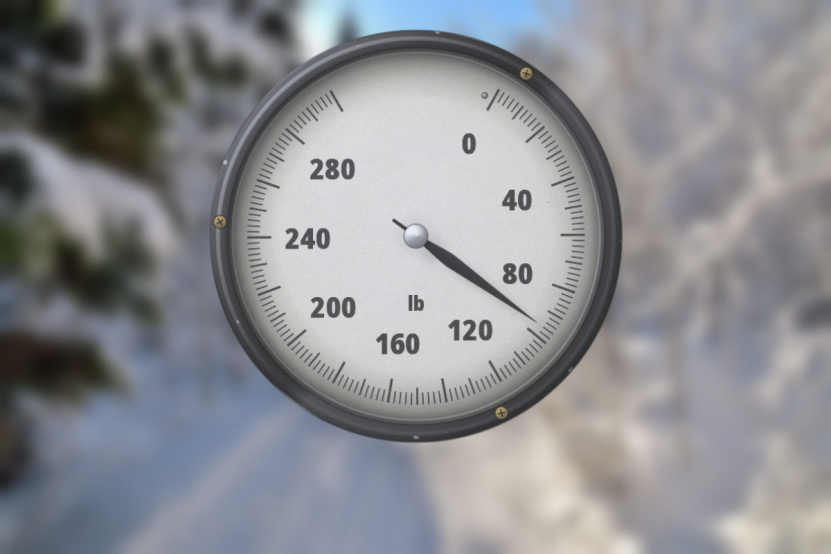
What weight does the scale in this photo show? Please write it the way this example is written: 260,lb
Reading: 96,lb
